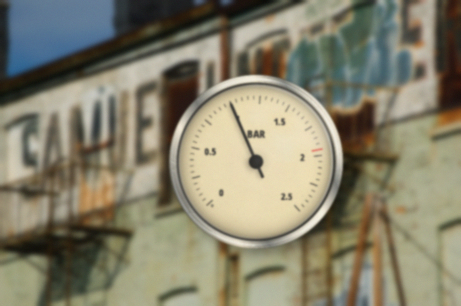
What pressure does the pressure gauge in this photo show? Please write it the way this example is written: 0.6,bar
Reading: 1,bar
